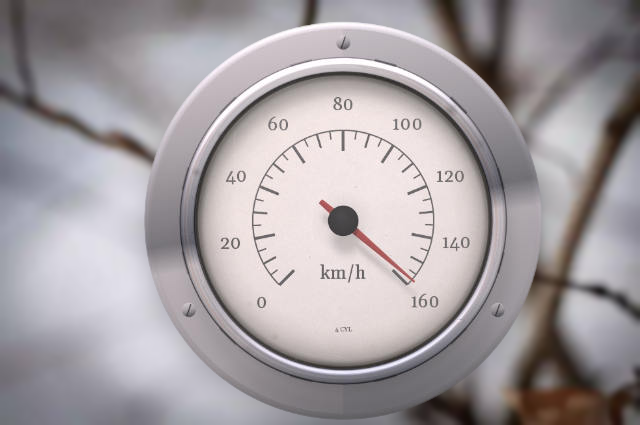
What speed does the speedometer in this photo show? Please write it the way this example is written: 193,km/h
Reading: 157.5,km/h
